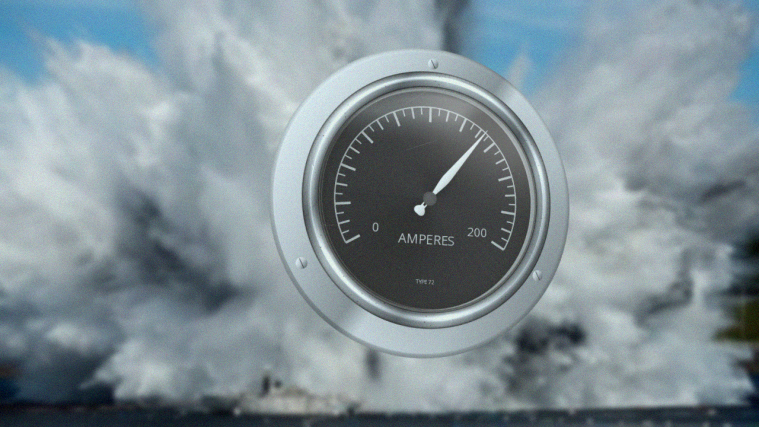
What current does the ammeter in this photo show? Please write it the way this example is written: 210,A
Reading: 132.5,A
